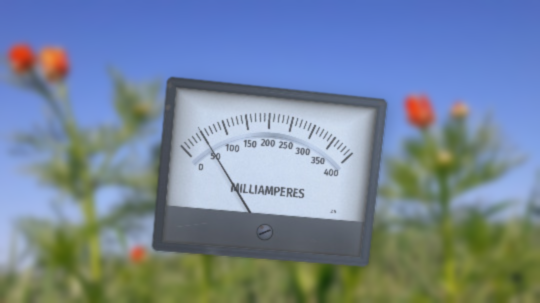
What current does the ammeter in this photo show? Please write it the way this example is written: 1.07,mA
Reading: 50,mA
